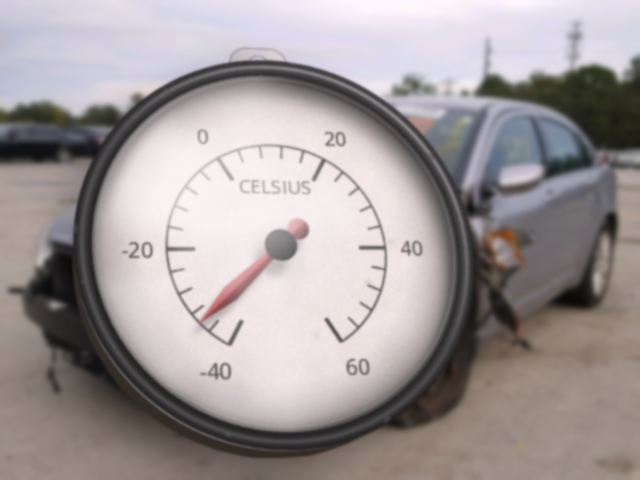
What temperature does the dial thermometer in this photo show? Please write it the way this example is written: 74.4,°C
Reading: -34,°C
